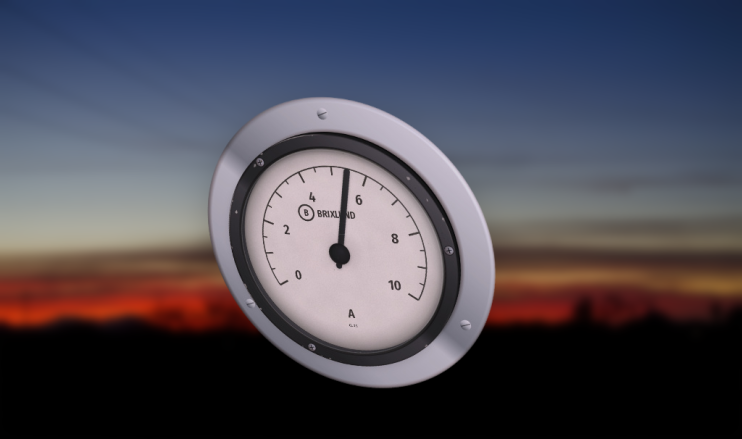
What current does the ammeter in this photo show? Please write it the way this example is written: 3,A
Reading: 5.5,A
